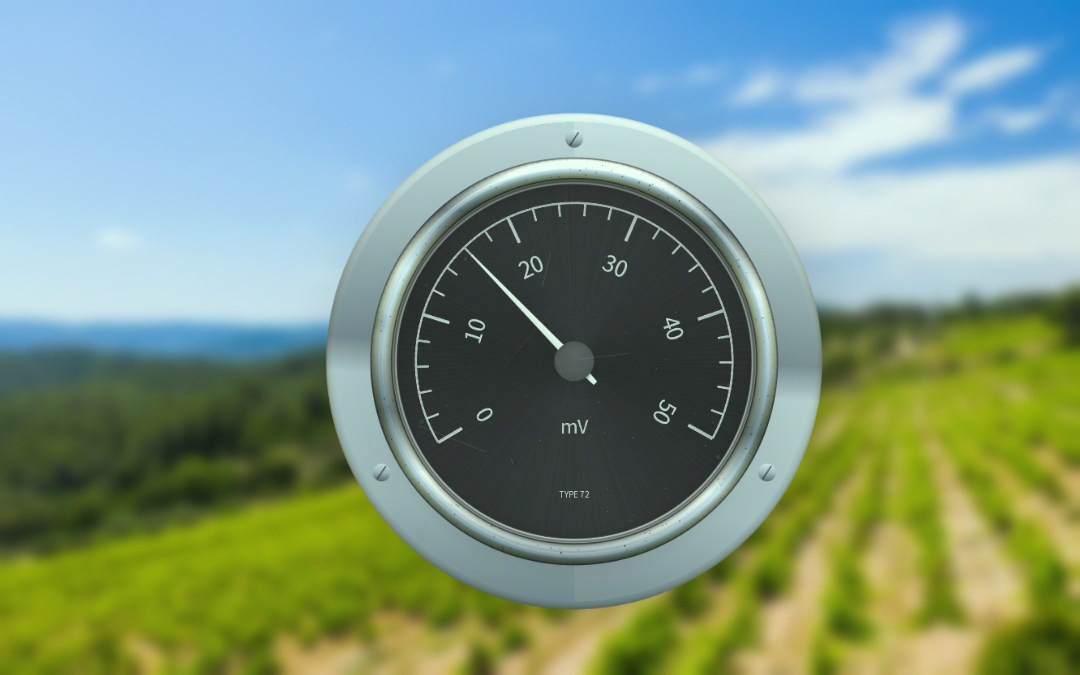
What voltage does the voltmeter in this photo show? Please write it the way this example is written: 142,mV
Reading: 16,mV
